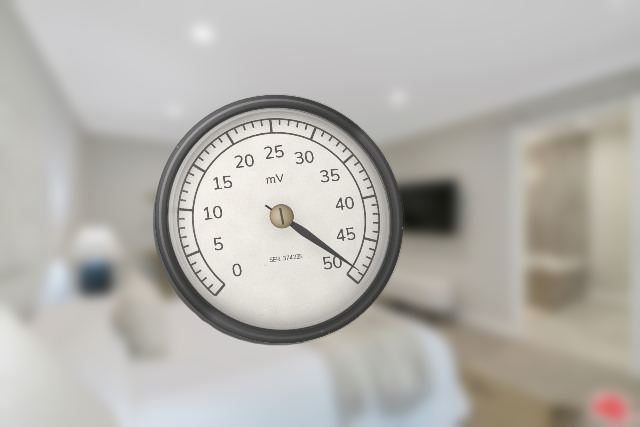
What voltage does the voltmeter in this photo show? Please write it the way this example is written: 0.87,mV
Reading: 49,mV
